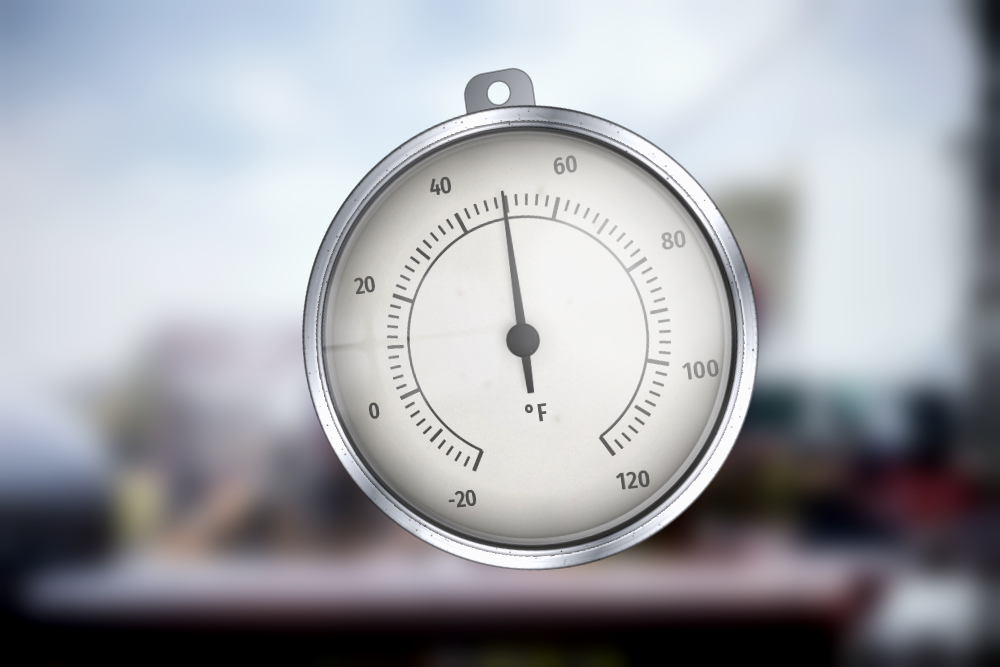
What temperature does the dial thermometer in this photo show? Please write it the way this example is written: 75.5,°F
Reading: 50,°F
